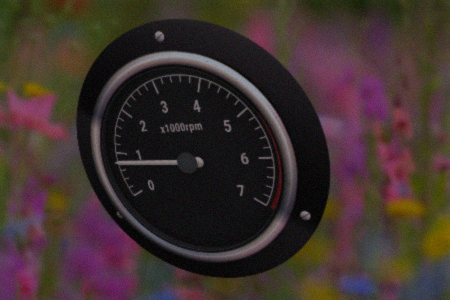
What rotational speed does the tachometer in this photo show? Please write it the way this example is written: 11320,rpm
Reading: 800,rpm
